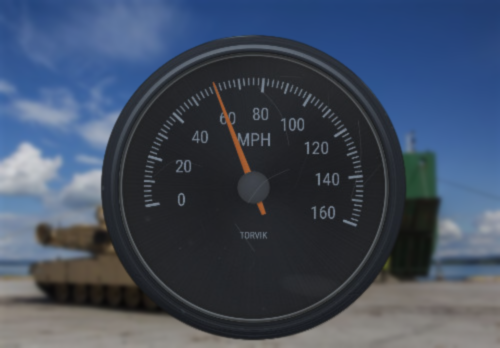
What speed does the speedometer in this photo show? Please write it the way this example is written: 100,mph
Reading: 60,mph
